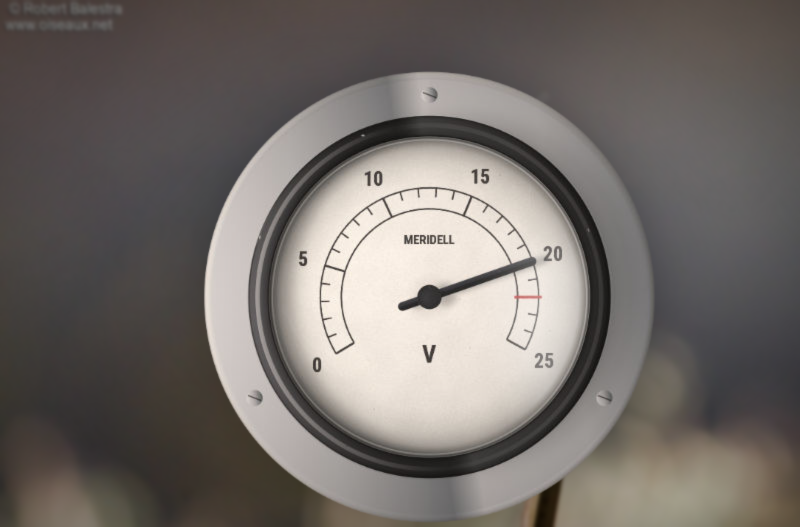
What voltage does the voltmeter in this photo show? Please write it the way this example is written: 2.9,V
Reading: 20,V
